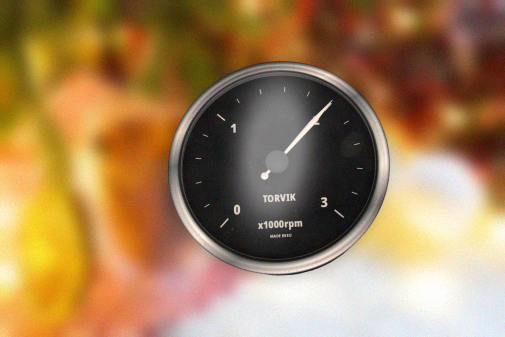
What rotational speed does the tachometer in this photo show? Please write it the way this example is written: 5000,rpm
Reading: 2000,rpm
